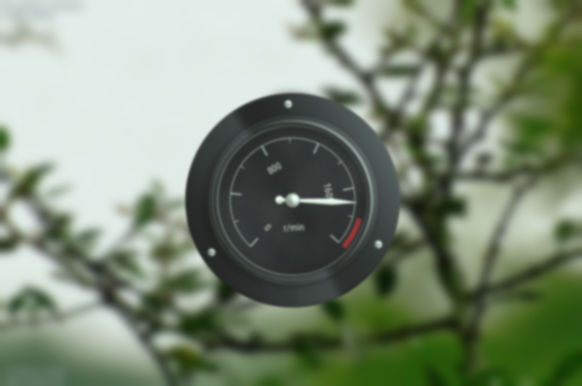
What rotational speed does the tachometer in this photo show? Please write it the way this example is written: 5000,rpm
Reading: 1700,rpm
